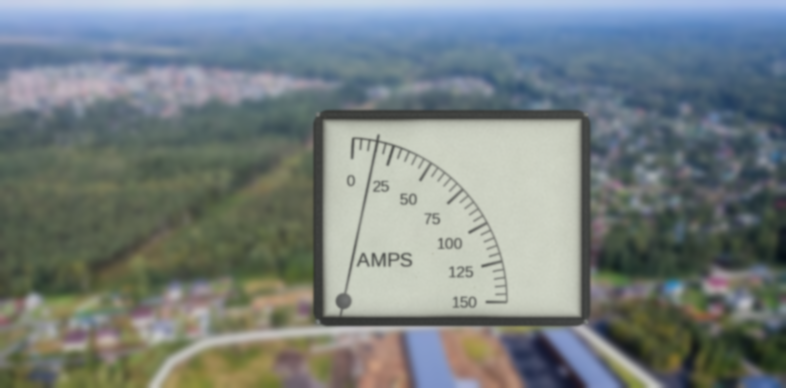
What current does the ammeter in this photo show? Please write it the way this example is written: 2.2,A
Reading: 15,A
